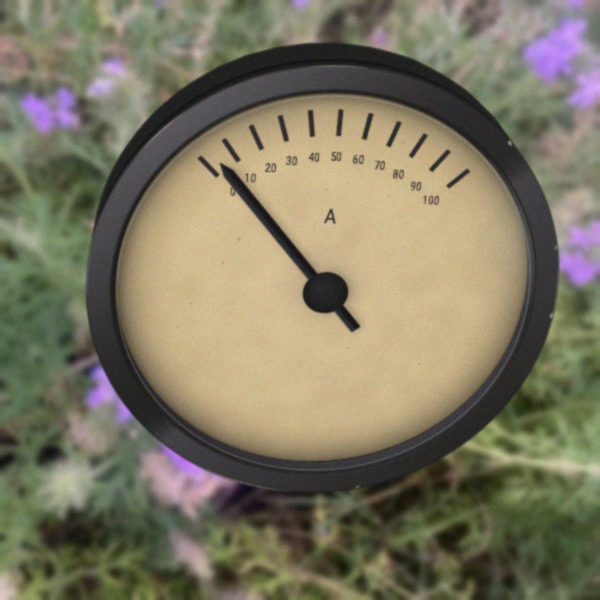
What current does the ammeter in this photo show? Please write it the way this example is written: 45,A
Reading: 5,A
